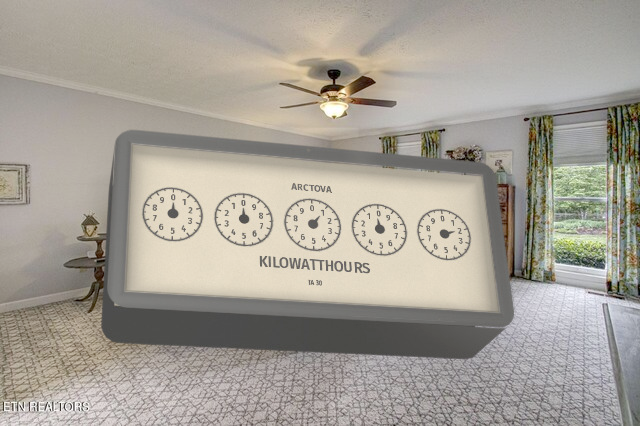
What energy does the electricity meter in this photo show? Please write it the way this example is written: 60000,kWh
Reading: 102,kWh
